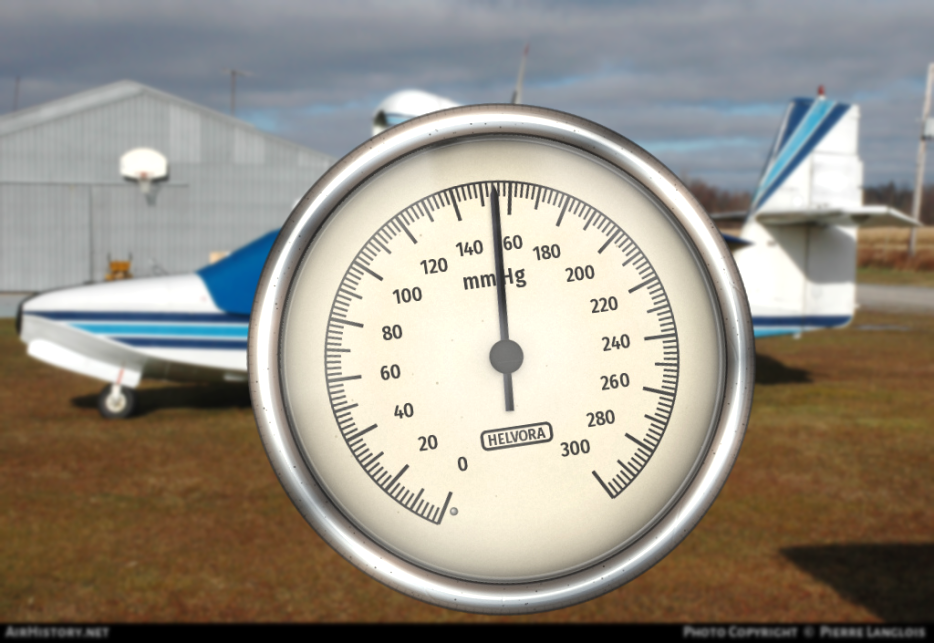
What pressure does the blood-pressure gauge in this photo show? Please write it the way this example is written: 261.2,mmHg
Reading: 154,mmHg
